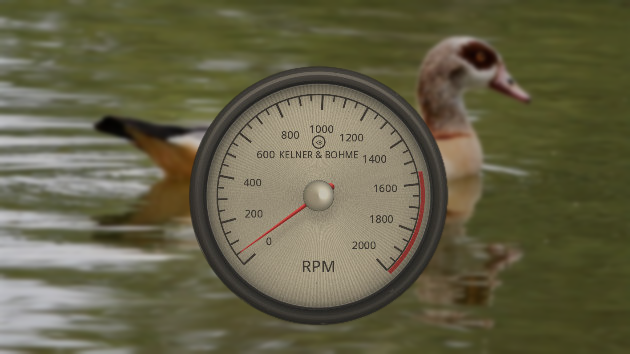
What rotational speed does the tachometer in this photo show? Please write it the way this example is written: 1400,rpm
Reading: 50,rpm
